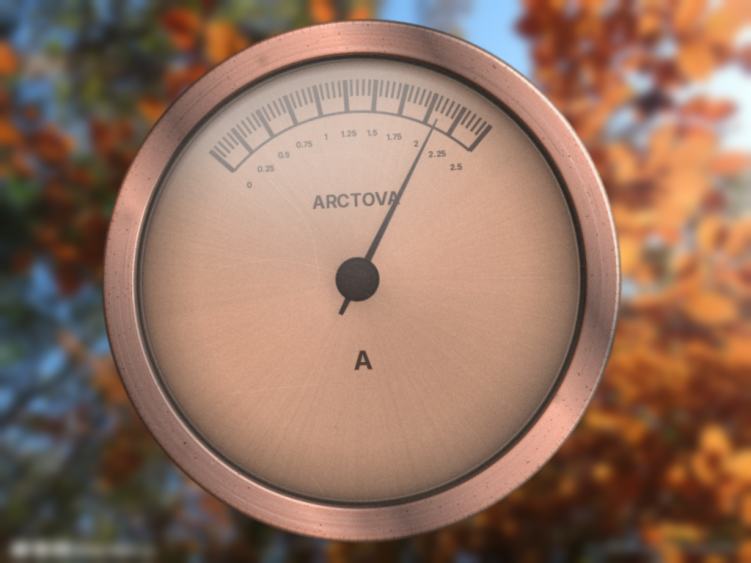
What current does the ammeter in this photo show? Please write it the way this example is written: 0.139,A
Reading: 2.1,A
